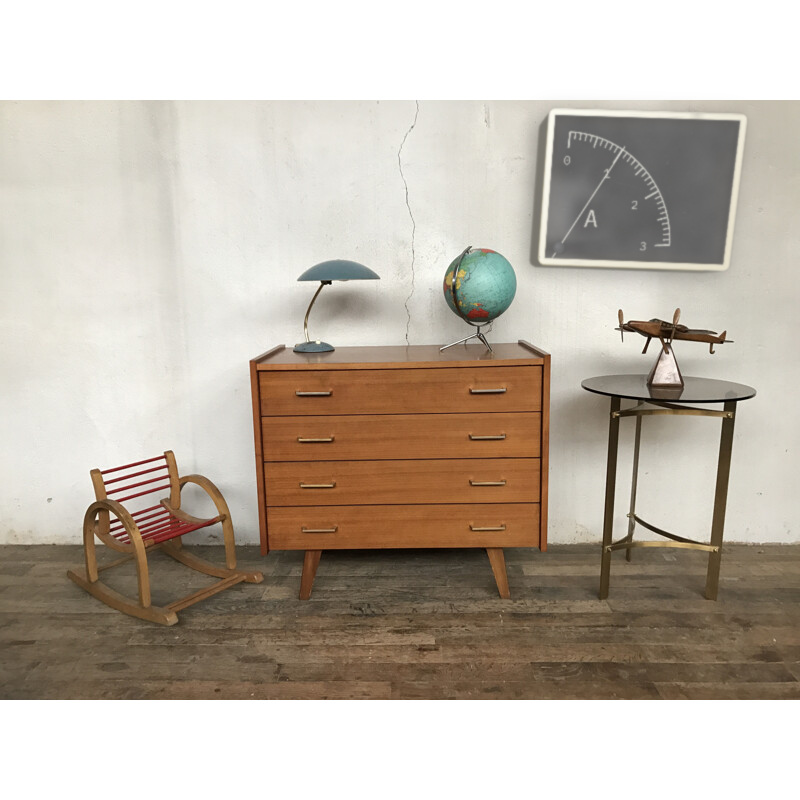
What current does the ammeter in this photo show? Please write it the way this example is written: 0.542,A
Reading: 1,A
